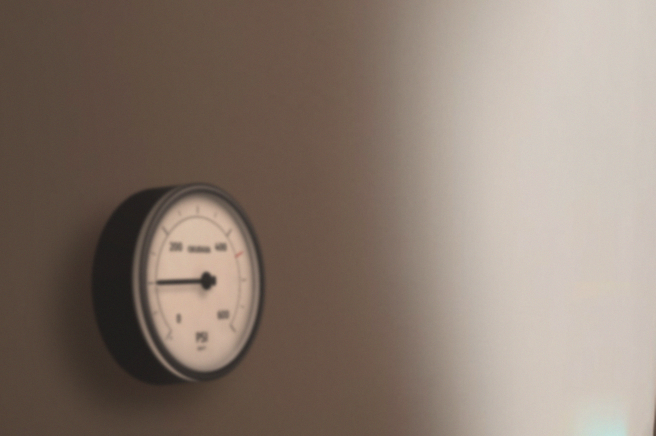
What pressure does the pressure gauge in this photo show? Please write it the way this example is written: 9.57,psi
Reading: 100,psi
